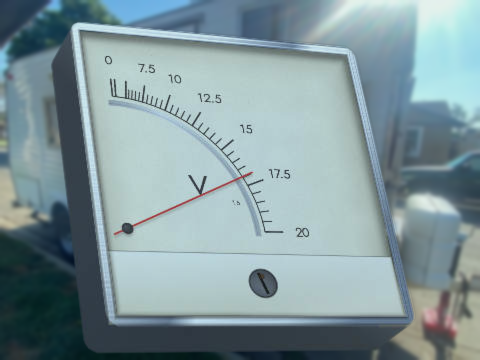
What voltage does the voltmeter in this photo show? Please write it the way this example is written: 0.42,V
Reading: 17,V
